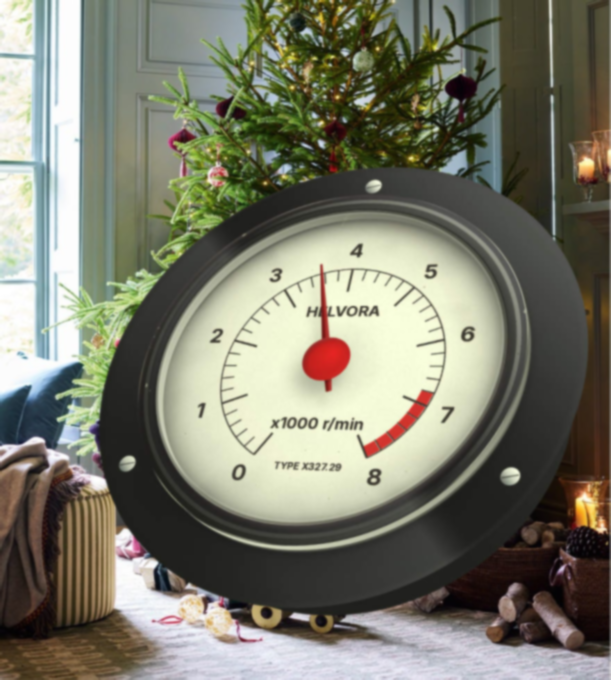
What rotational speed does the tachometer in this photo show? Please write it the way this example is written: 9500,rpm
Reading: 3600,rpm
